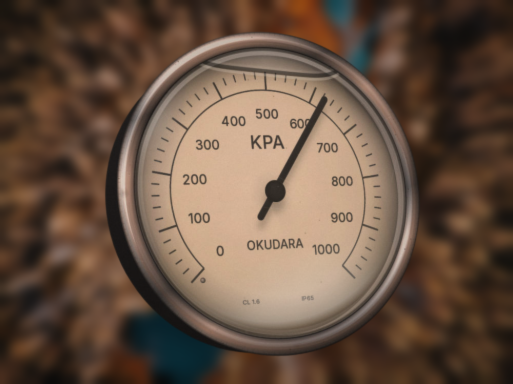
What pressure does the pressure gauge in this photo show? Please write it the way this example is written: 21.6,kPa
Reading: 620,kPa
